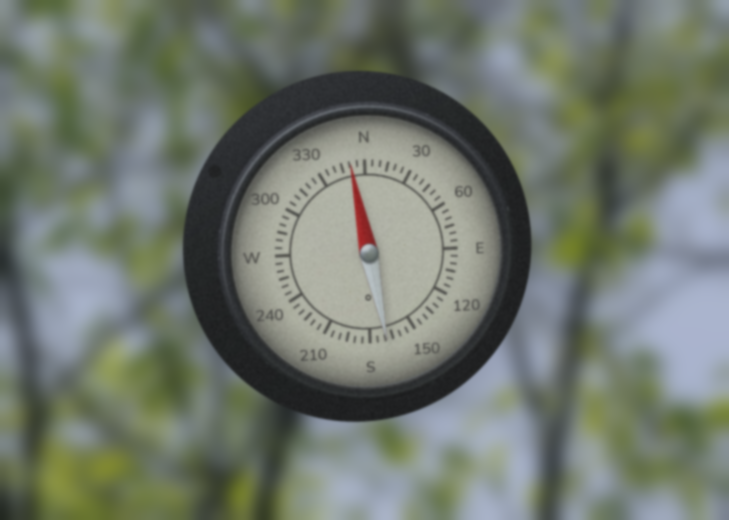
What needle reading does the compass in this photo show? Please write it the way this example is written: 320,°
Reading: 350,°
